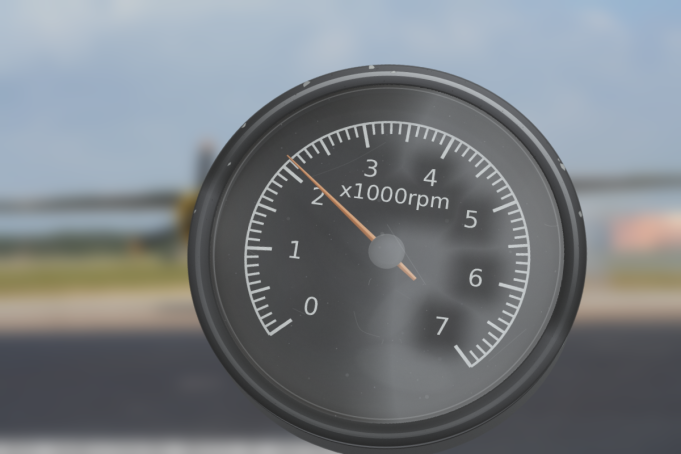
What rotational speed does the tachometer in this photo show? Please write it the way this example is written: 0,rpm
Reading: 2100,rpm
